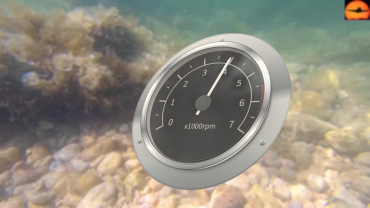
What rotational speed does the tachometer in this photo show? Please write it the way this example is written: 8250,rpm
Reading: 4000,rpm
